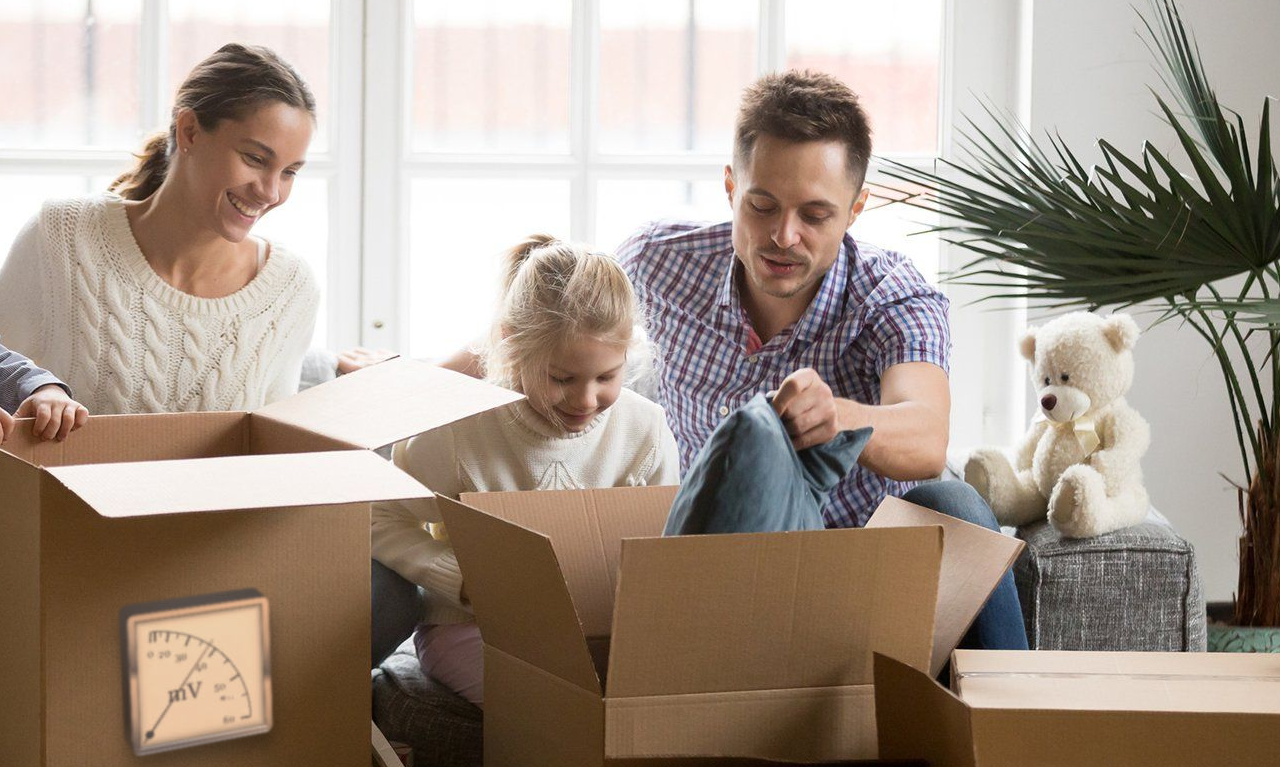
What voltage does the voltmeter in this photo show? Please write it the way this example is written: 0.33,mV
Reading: 37.5,mV
